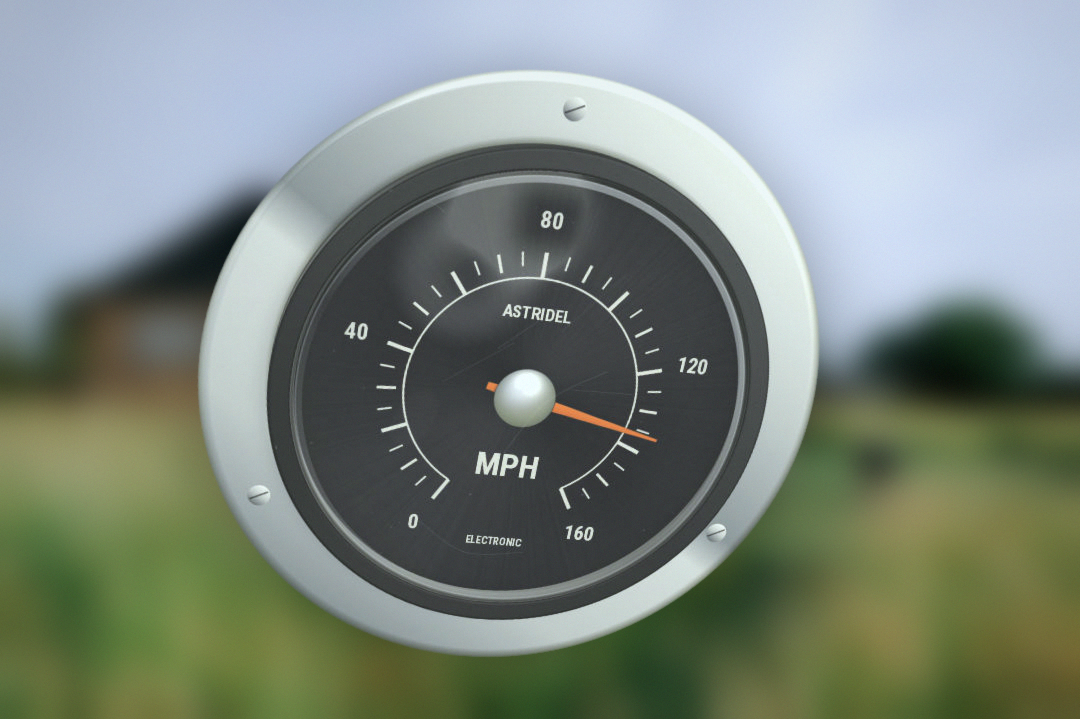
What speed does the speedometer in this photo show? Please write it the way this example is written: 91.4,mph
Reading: 135,mph
